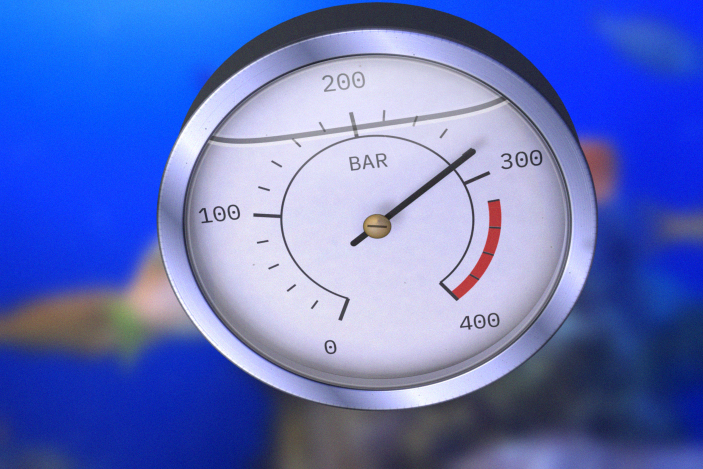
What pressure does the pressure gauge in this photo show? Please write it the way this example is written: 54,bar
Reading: 280,bar
